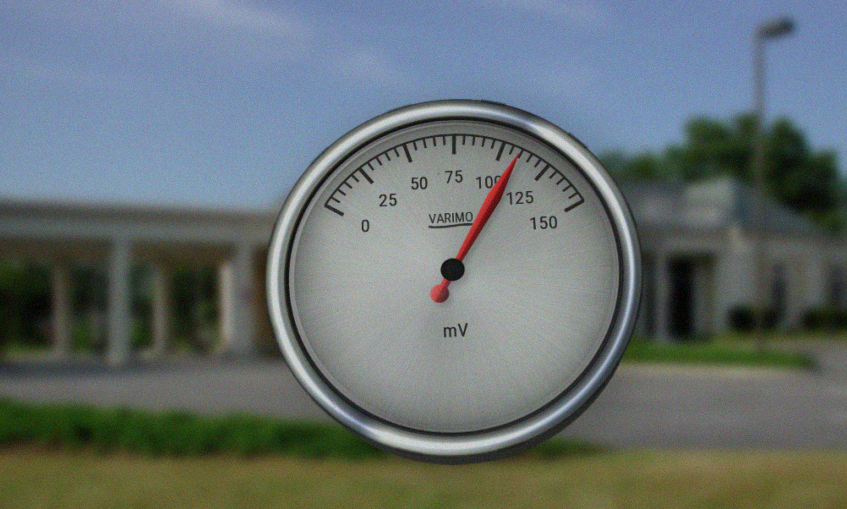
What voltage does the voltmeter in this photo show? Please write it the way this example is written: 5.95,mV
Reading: 110,mV
